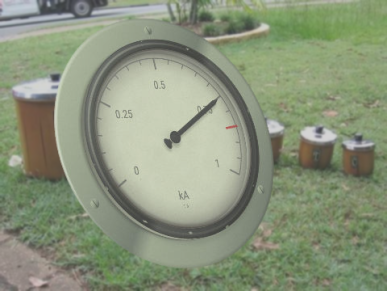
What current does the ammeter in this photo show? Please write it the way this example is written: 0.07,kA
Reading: 0.75,kA
